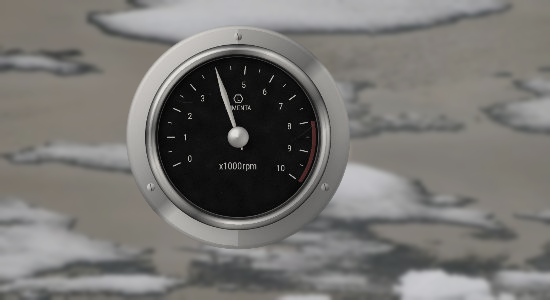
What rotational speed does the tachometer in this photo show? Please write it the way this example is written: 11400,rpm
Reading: 4000,rpm
